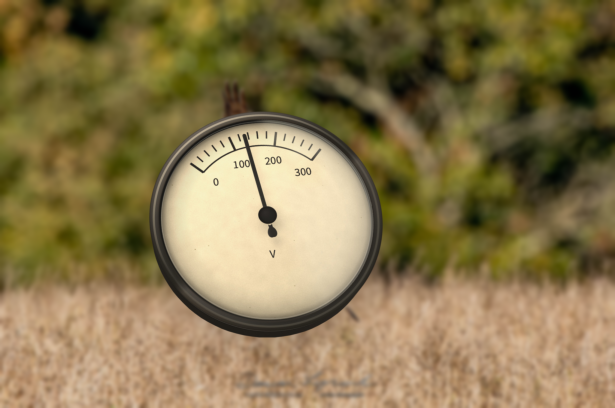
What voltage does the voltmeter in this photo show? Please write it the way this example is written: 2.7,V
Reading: 130,V
